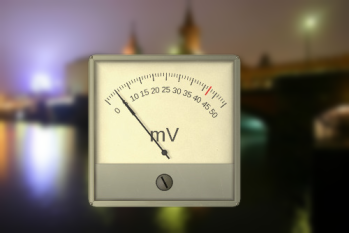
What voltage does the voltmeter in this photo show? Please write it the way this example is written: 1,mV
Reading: 5,mV
